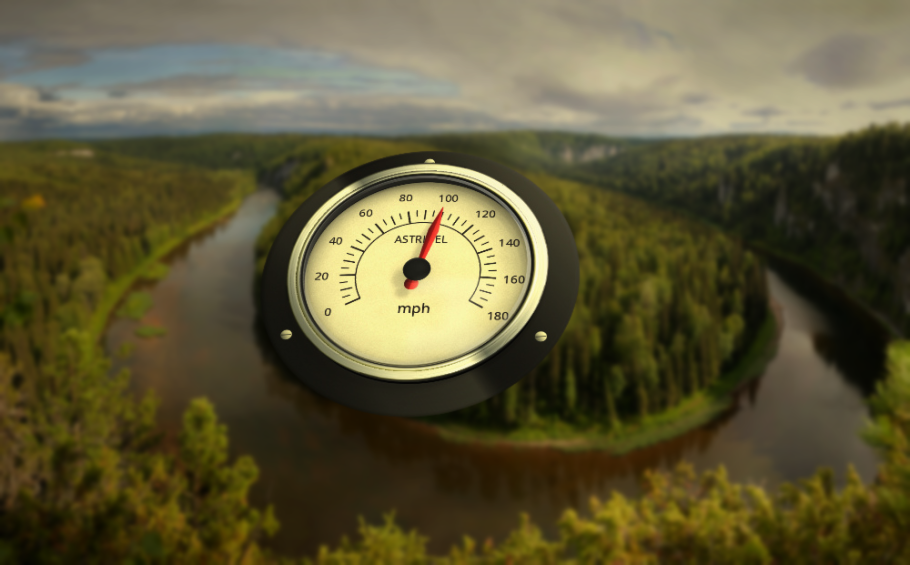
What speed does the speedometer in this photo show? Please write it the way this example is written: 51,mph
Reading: 100,mph
